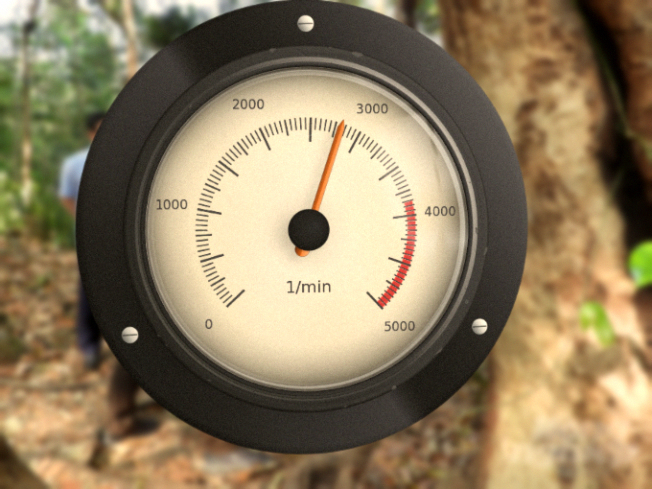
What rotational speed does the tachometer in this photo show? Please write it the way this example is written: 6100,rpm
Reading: 2800,rpm
